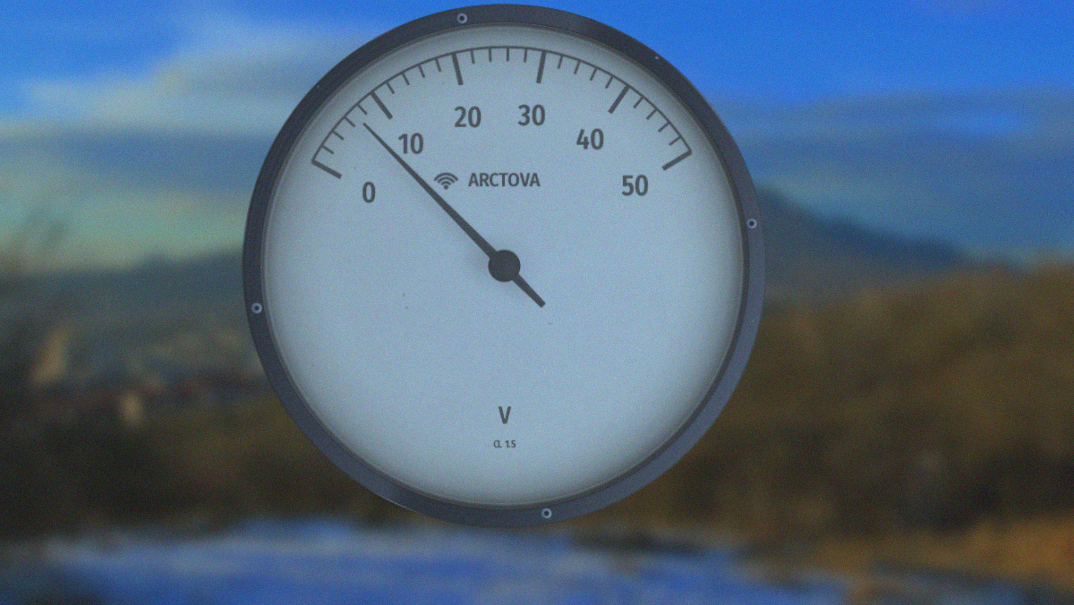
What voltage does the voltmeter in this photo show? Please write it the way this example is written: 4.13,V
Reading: 7,V
